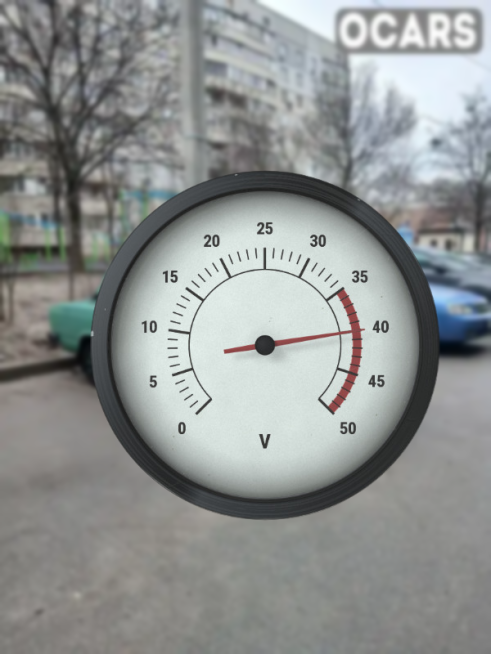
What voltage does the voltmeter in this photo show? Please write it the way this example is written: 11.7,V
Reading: 40,V
